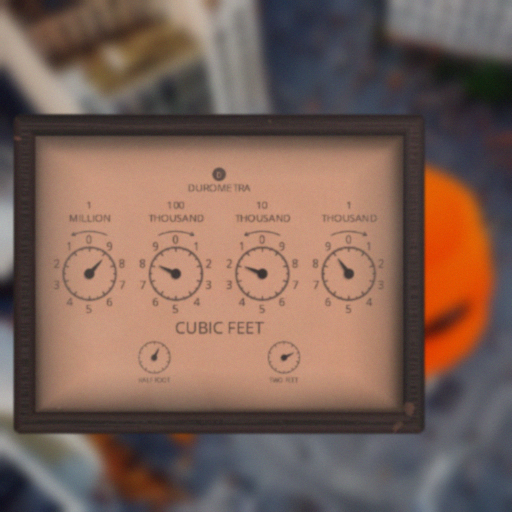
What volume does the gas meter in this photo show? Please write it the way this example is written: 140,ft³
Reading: 881900,ft³
